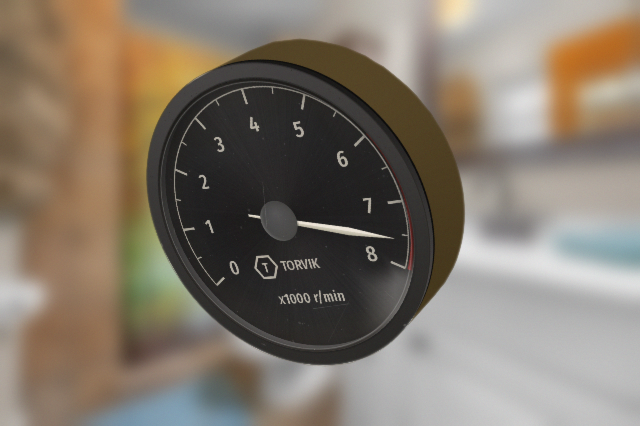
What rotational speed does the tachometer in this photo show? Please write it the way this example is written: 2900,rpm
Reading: 7500,rpm
